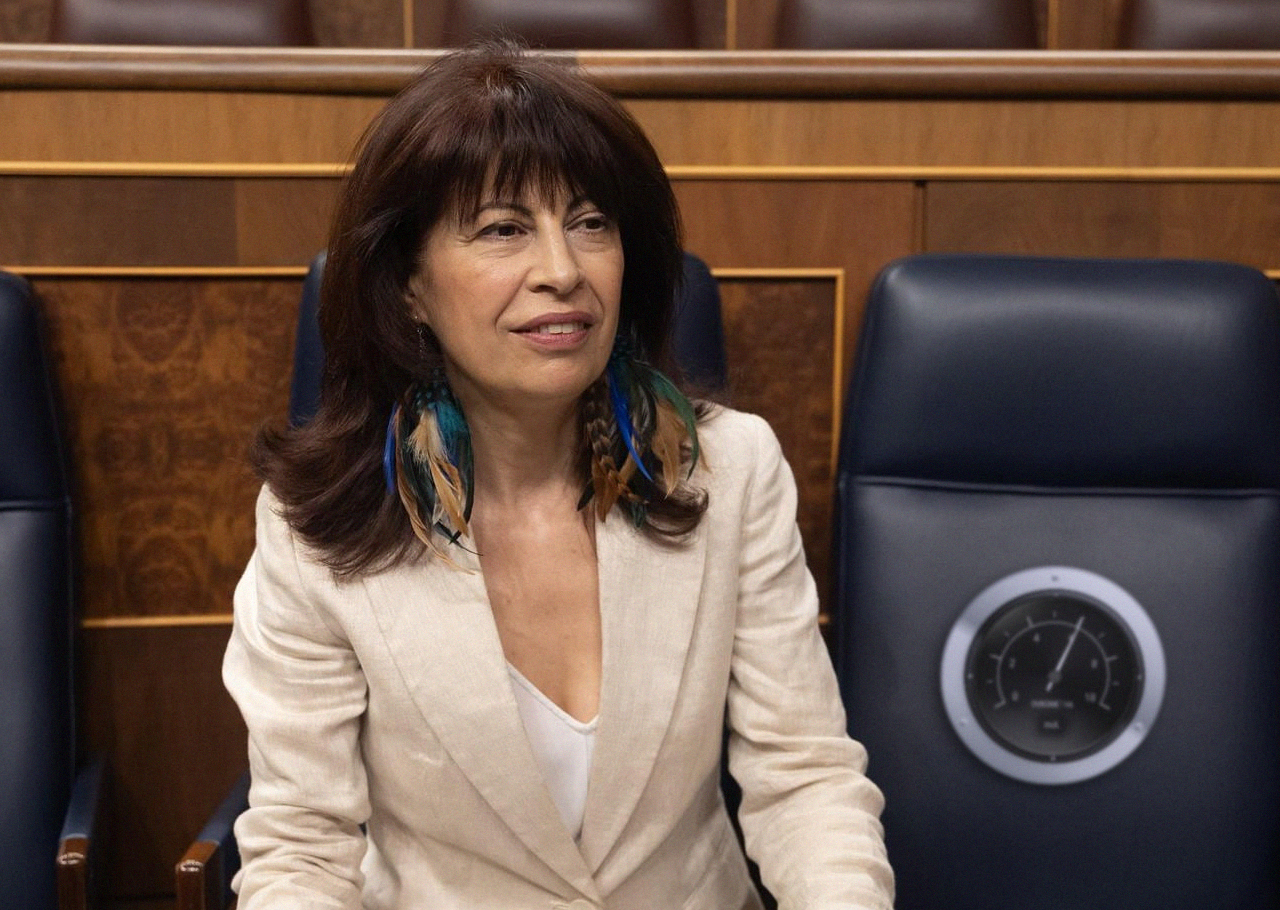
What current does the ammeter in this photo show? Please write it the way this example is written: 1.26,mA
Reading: 6,mA
